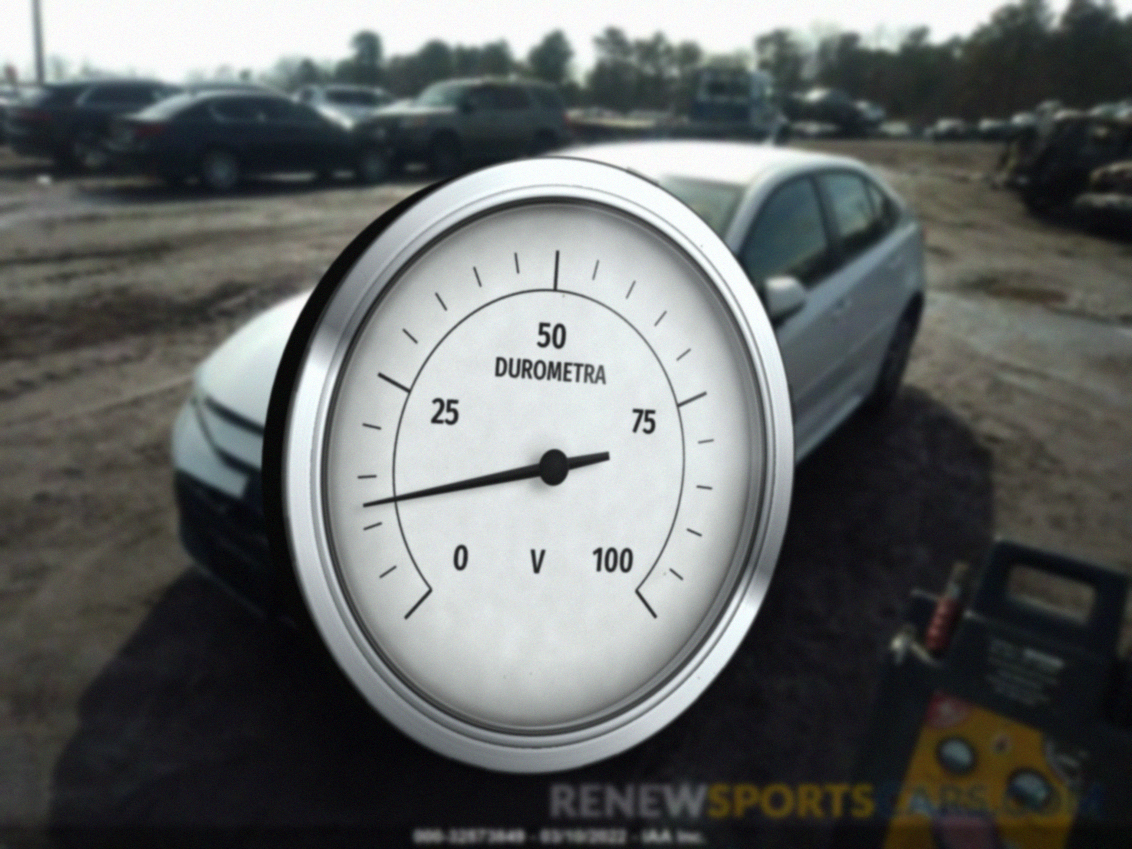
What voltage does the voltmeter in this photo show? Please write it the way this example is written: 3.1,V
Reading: 12.5,V
